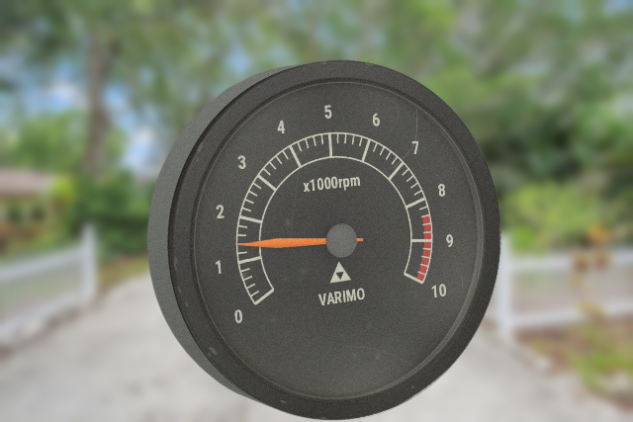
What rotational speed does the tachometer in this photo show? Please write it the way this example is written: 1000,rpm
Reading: 1400,rpm
